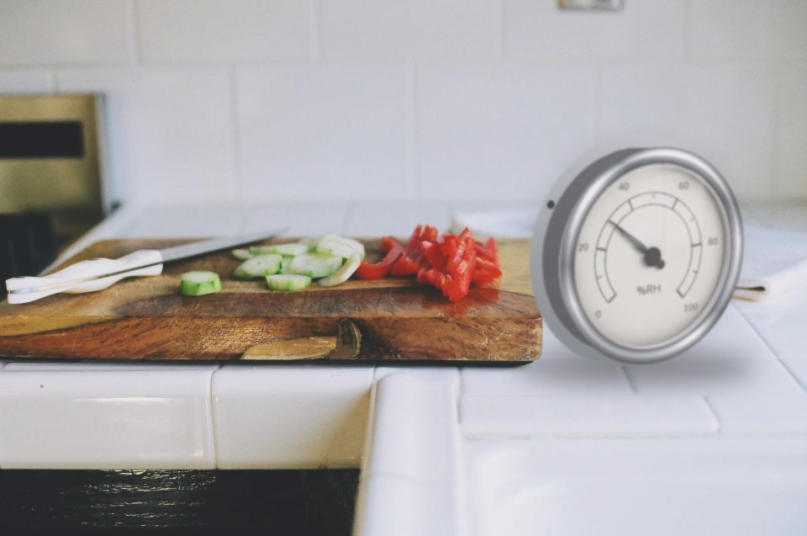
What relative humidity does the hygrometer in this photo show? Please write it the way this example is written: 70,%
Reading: 30,%
